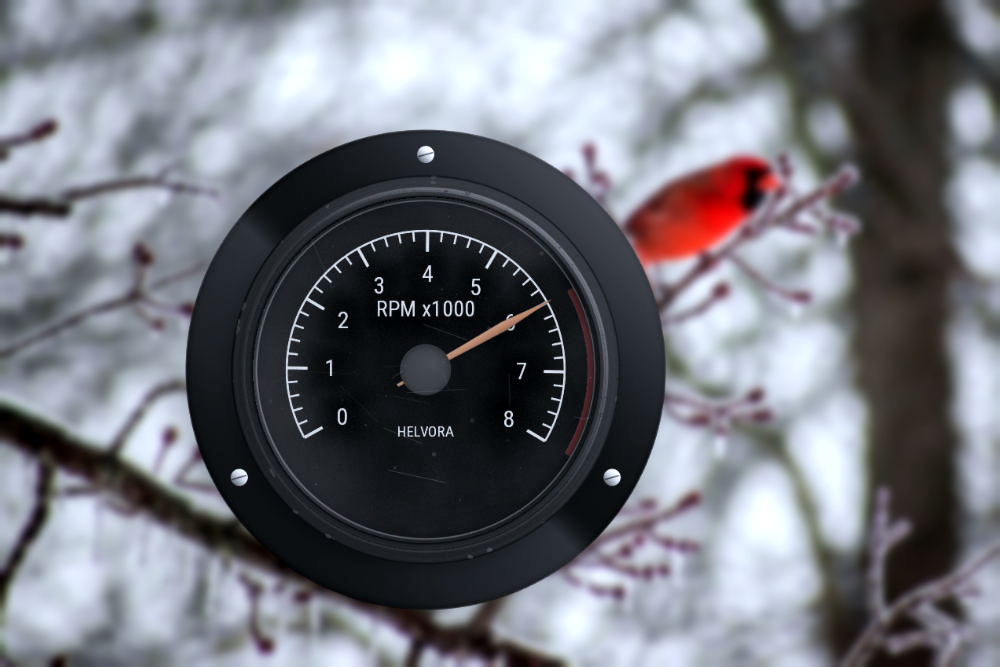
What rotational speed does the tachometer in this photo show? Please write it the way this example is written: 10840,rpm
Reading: 6000,rpm
